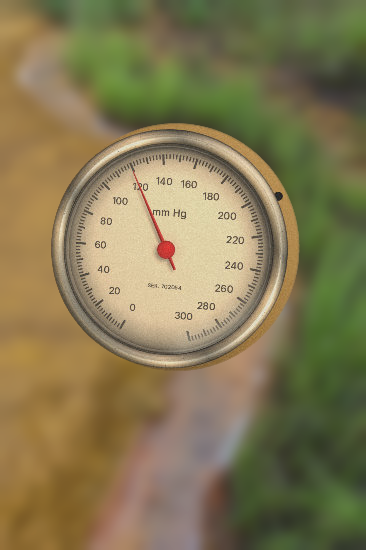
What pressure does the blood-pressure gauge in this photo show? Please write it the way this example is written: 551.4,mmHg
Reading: 120,mmHg
